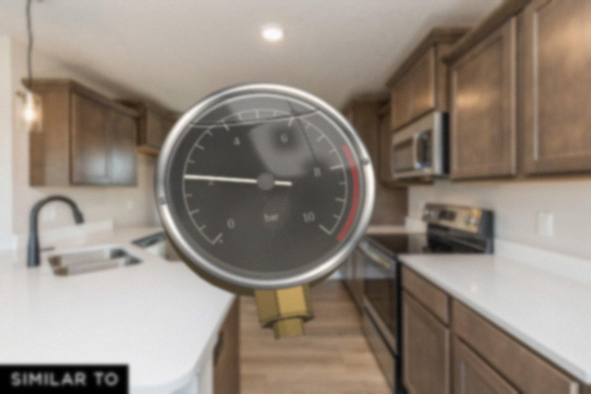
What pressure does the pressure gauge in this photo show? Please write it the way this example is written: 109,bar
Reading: 2,bar
